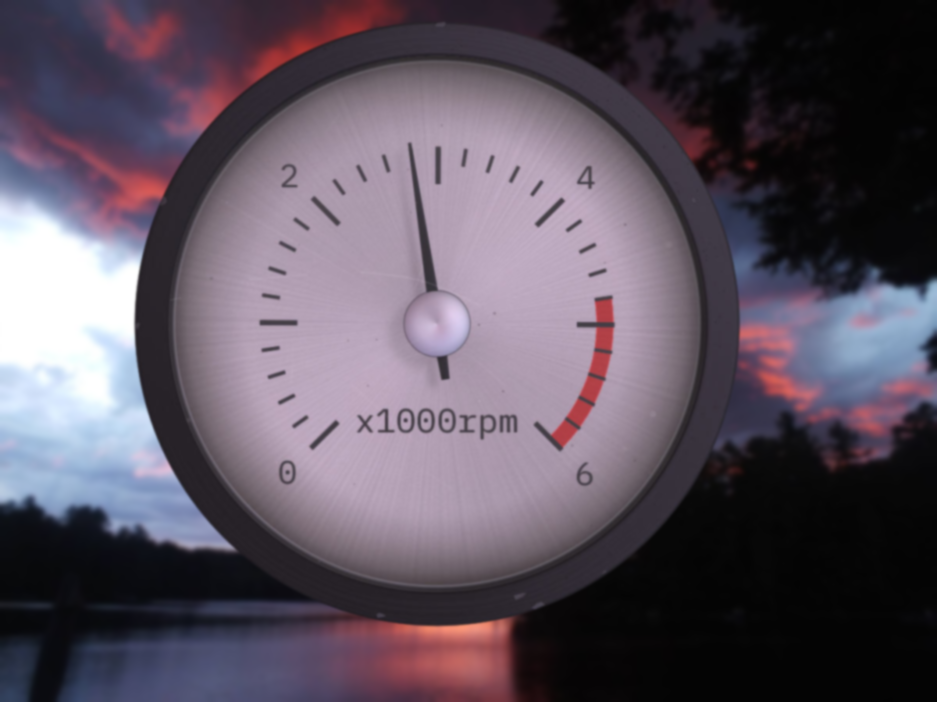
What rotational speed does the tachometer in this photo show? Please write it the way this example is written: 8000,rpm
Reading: 2800,rpm
